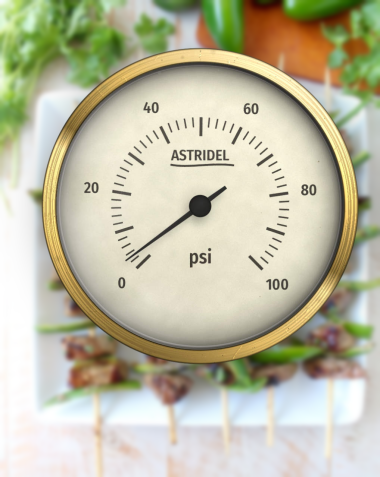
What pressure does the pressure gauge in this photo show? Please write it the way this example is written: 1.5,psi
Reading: 3,psi
